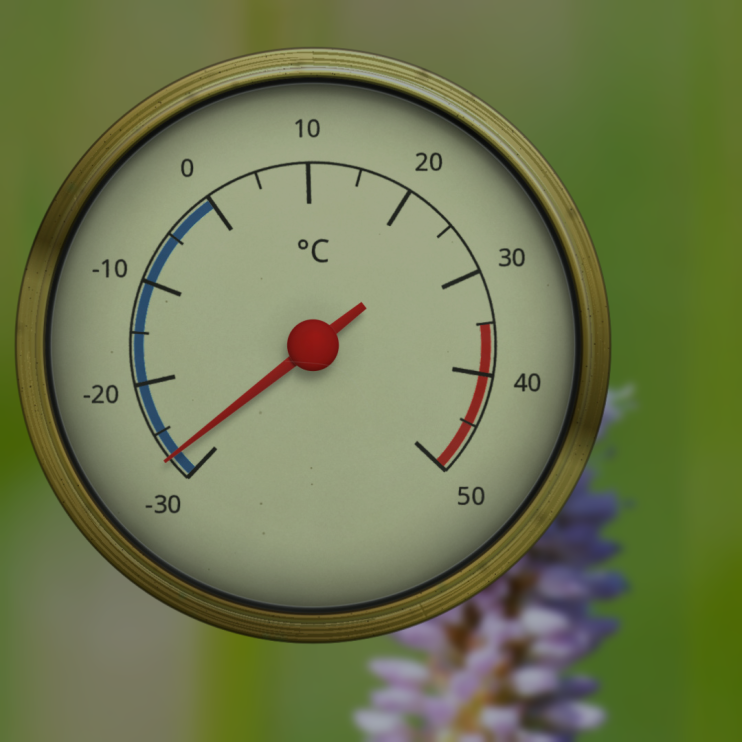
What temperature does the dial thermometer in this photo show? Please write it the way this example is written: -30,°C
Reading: -27.5,°C
